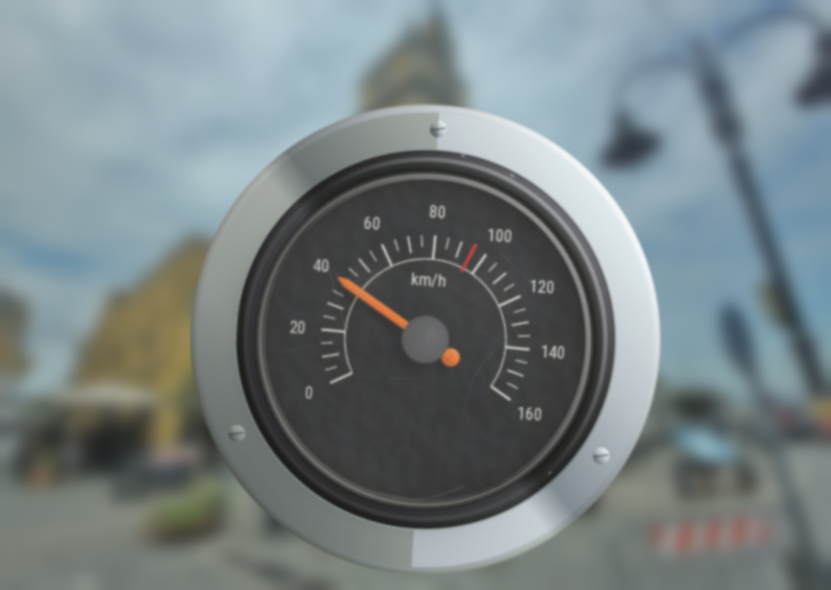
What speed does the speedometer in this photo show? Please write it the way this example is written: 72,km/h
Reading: 40,km/h
